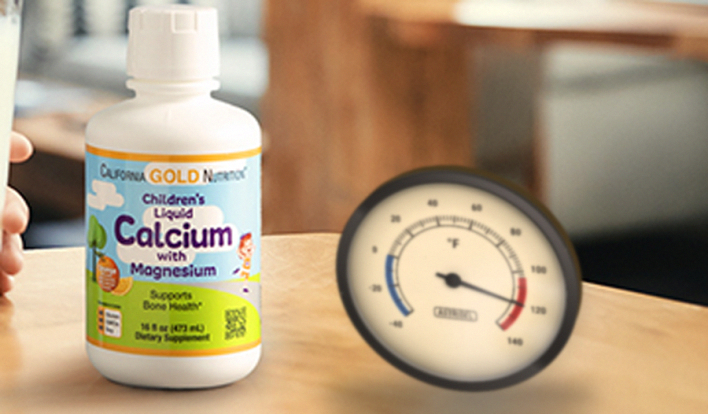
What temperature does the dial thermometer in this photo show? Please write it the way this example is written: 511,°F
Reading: 120,°F
